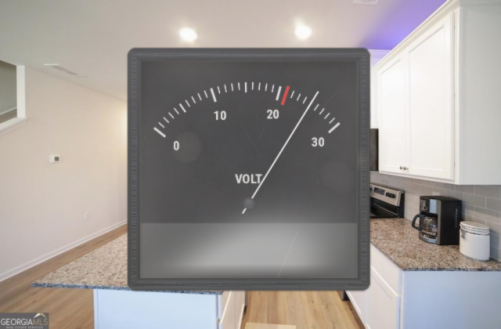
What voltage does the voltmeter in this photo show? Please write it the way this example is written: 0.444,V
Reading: 25,V
